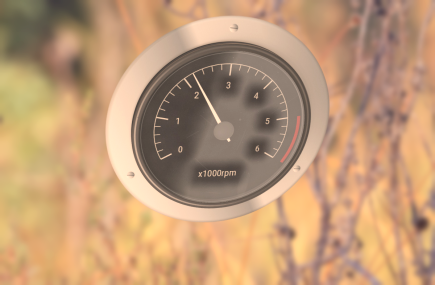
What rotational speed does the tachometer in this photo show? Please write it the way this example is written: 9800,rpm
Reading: 2200,rpm
